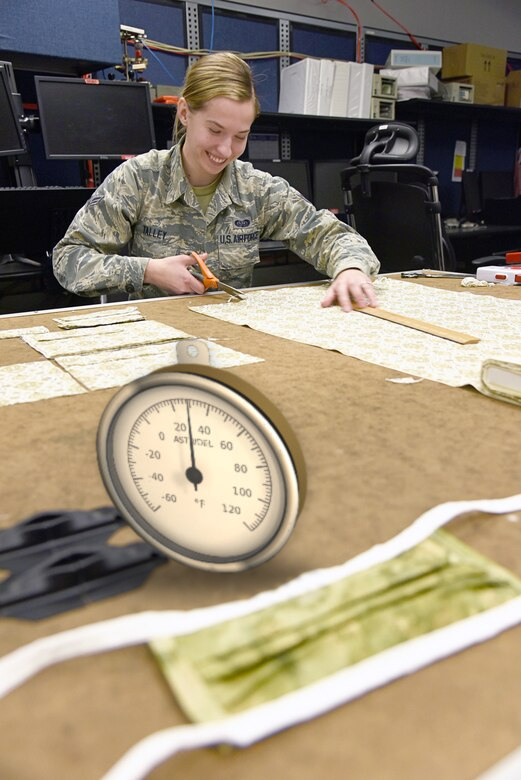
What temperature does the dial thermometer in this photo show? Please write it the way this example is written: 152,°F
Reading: 30,°F
